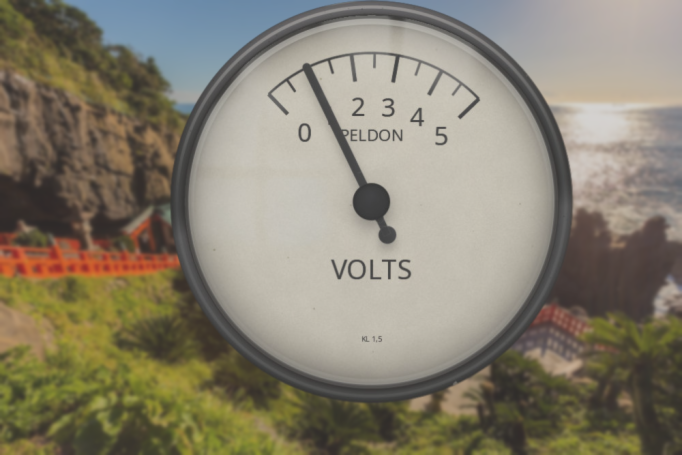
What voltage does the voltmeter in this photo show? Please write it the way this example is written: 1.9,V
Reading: 1,V
